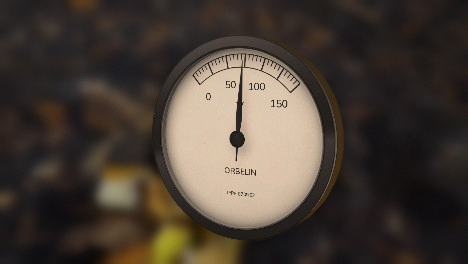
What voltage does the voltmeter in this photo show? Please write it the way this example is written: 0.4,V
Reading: 75,V
